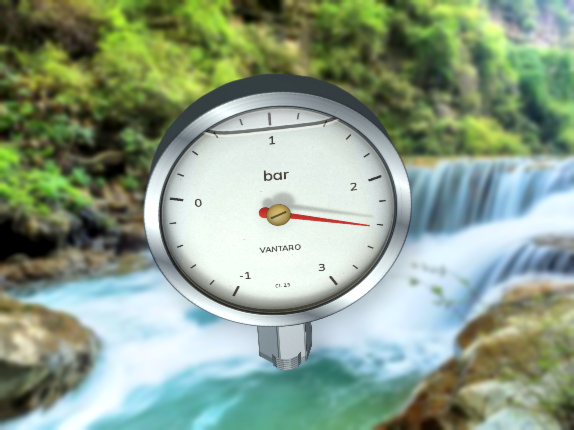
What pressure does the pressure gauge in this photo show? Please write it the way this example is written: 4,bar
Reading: 2.4,bar
